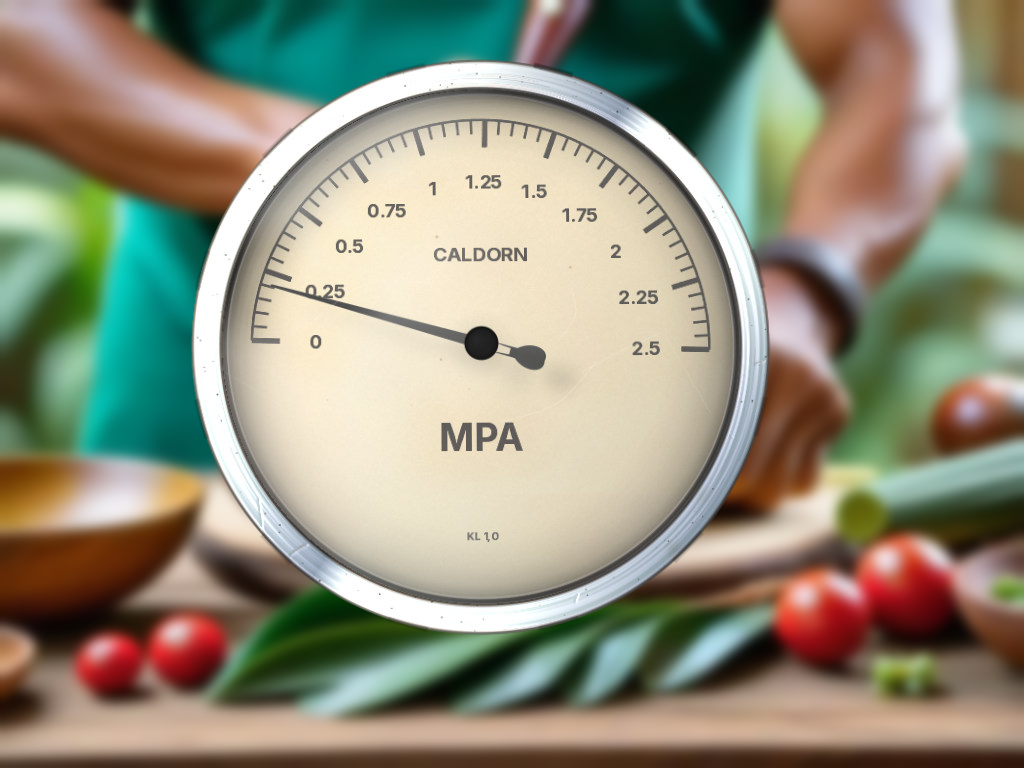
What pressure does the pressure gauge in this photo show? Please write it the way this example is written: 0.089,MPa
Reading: 0.2,MPa
